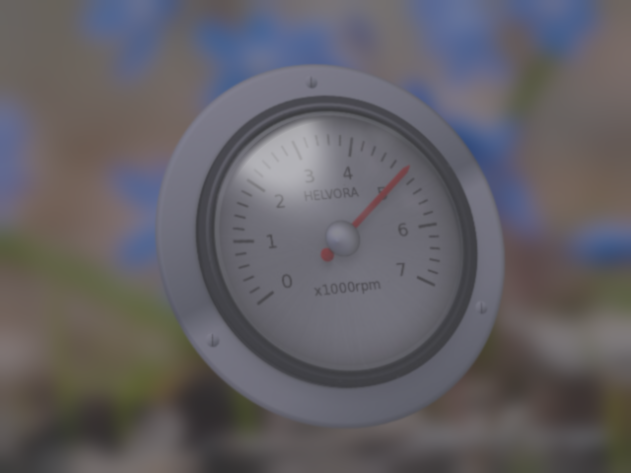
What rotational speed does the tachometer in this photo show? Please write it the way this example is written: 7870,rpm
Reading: 5000,rpm
